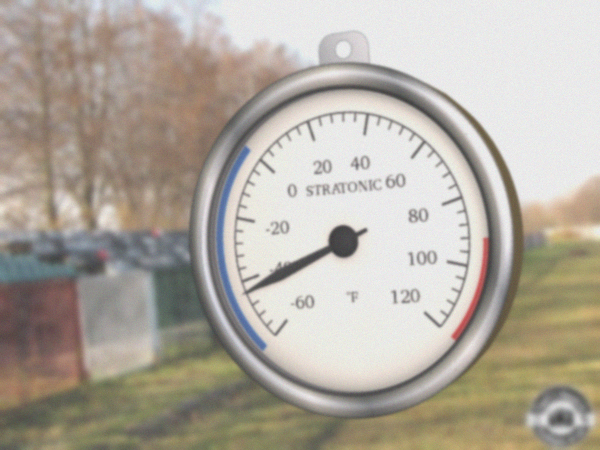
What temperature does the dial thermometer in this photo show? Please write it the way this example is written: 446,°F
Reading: -44,°F
